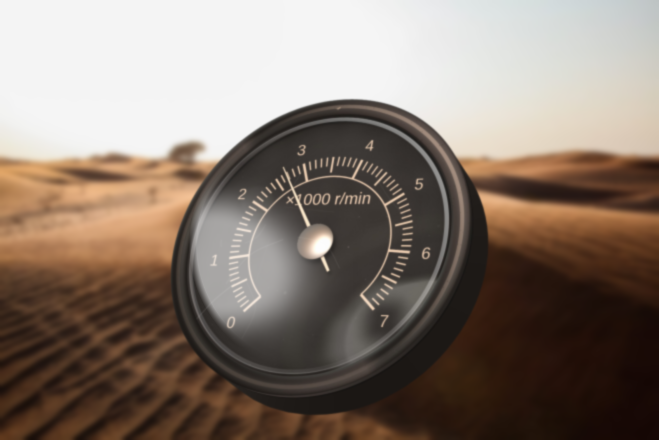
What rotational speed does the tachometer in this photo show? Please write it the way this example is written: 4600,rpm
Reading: 2700,rpm
